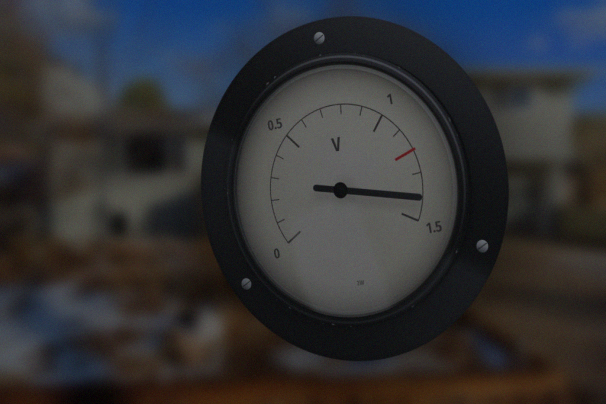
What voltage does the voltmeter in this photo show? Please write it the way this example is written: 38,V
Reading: 1.4,V
